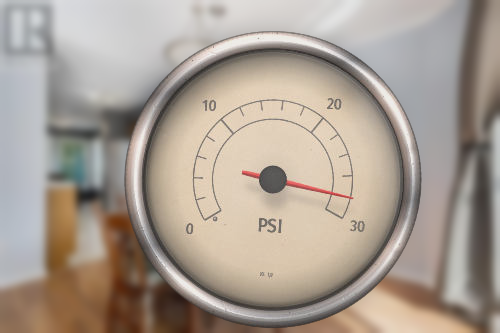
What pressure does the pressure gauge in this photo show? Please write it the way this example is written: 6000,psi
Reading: 28,psi
